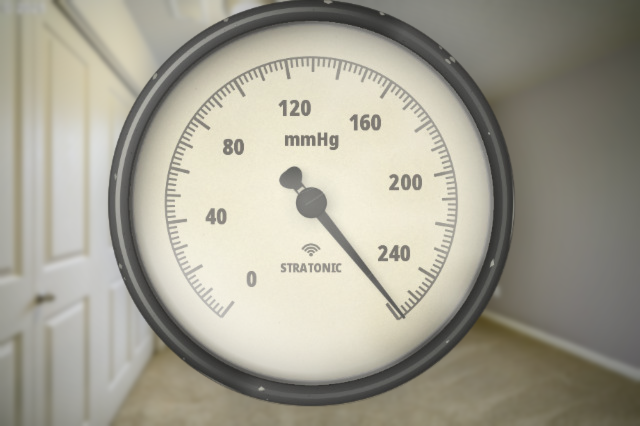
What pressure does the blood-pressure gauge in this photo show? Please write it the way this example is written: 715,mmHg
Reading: 258,mmHg
